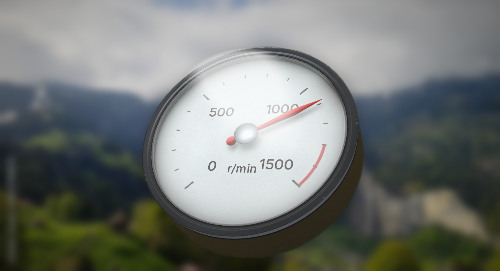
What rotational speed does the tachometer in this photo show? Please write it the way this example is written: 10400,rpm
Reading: 1100,rpm
